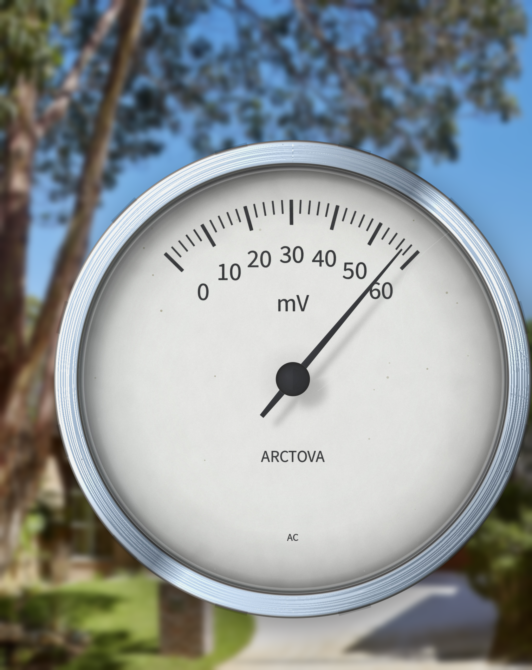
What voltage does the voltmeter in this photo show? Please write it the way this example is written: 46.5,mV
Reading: 57,mV
